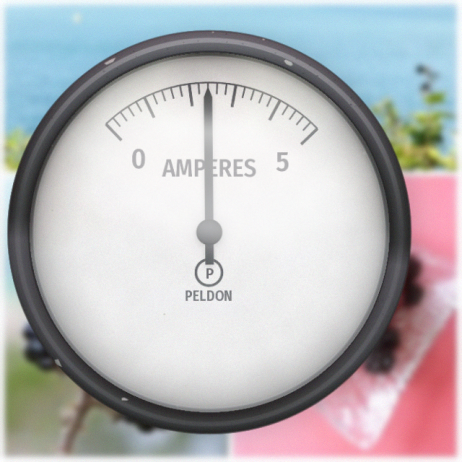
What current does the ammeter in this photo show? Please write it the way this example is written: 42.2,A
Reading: 2.4,A
